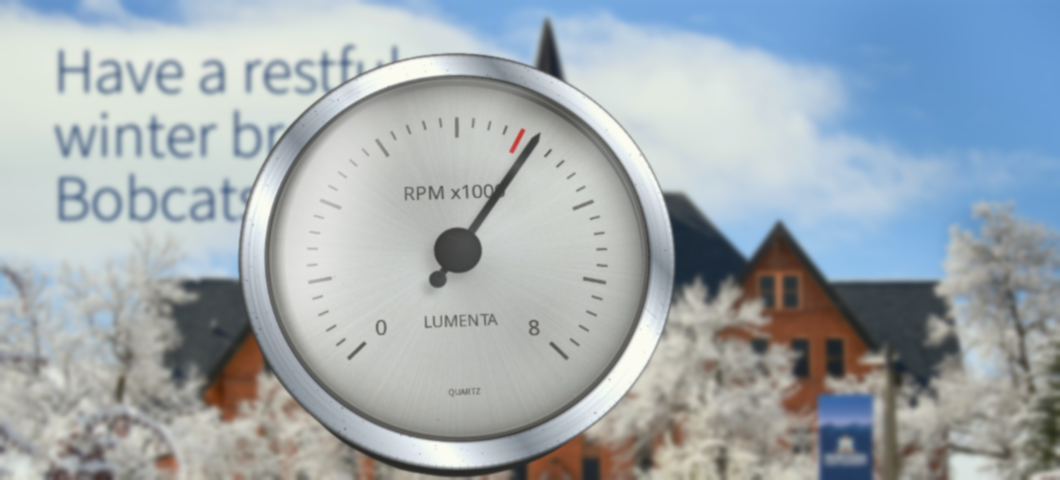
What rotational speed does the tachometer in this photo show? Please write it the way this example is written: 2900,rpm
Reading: 5000,rpm
